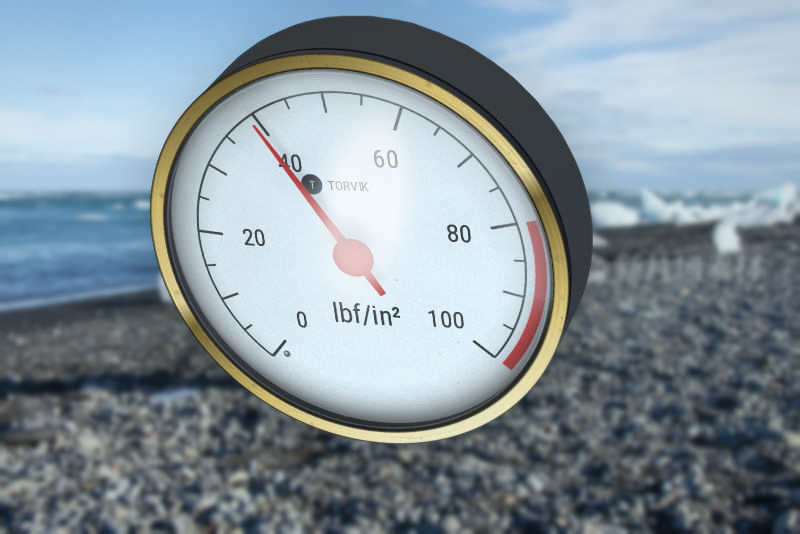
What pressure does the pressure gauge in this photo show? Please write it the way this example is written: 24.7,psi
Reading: 40,psi
